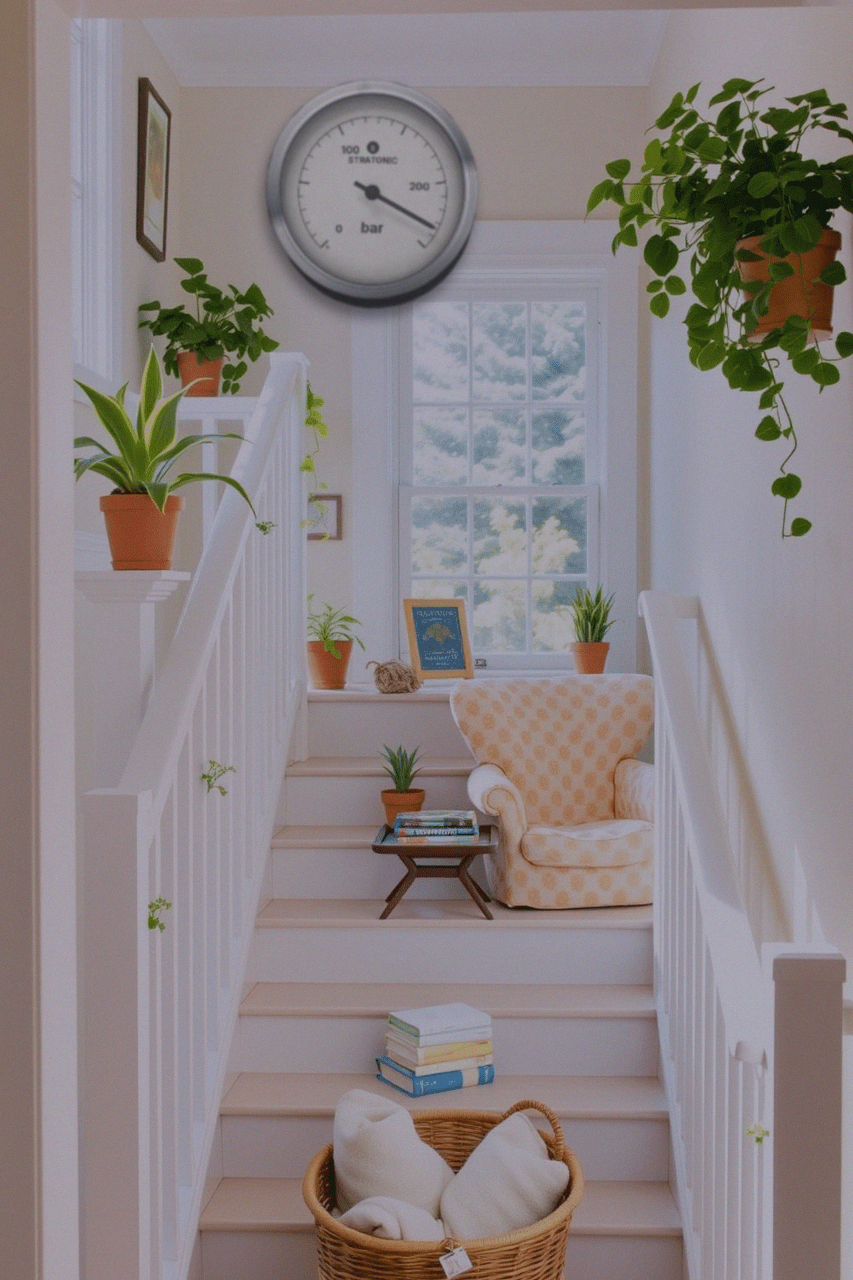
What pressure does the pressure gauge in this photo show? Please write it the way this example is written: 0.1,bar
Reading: 235,bar
